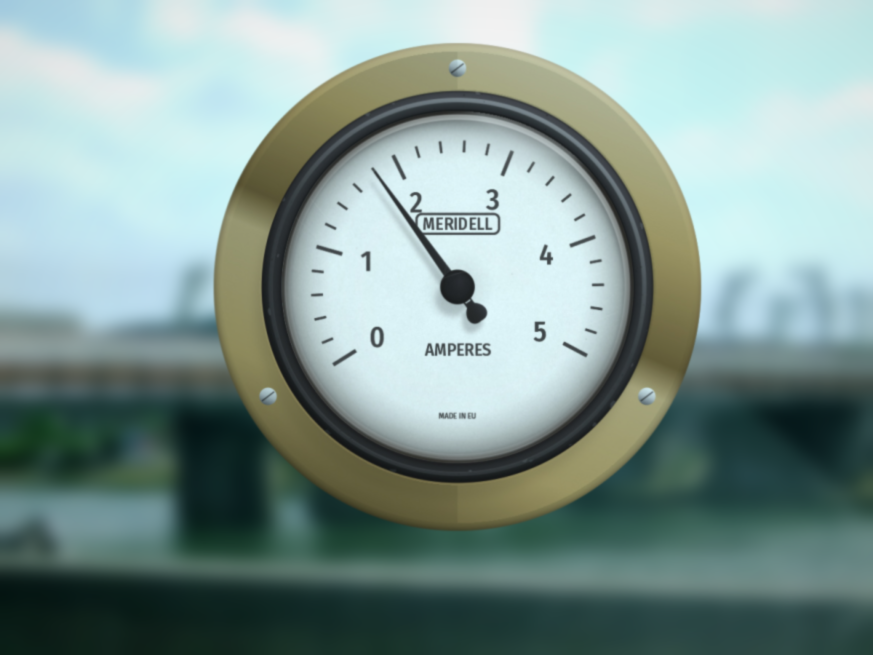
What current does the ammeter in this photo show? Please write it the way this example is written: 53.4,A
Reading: 1.8,A
